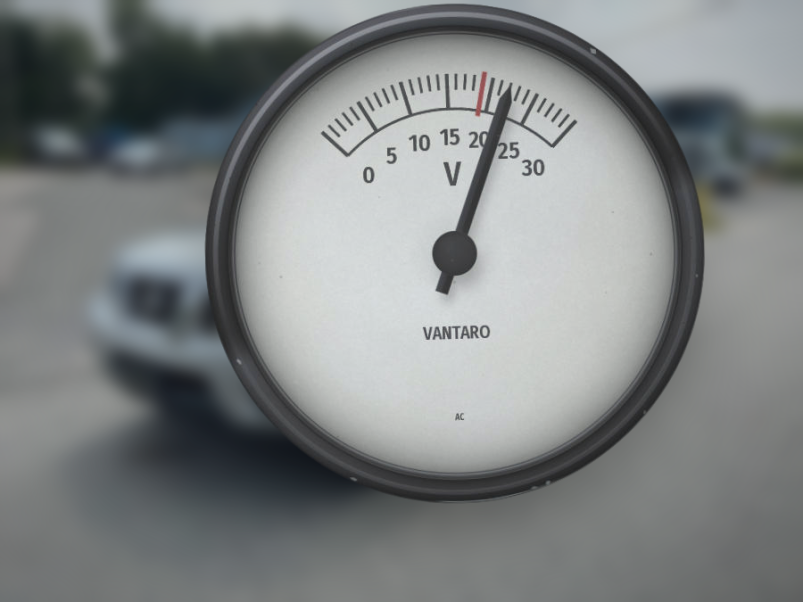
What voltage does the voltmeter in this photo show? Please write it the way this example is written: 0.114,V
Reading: 22,V
